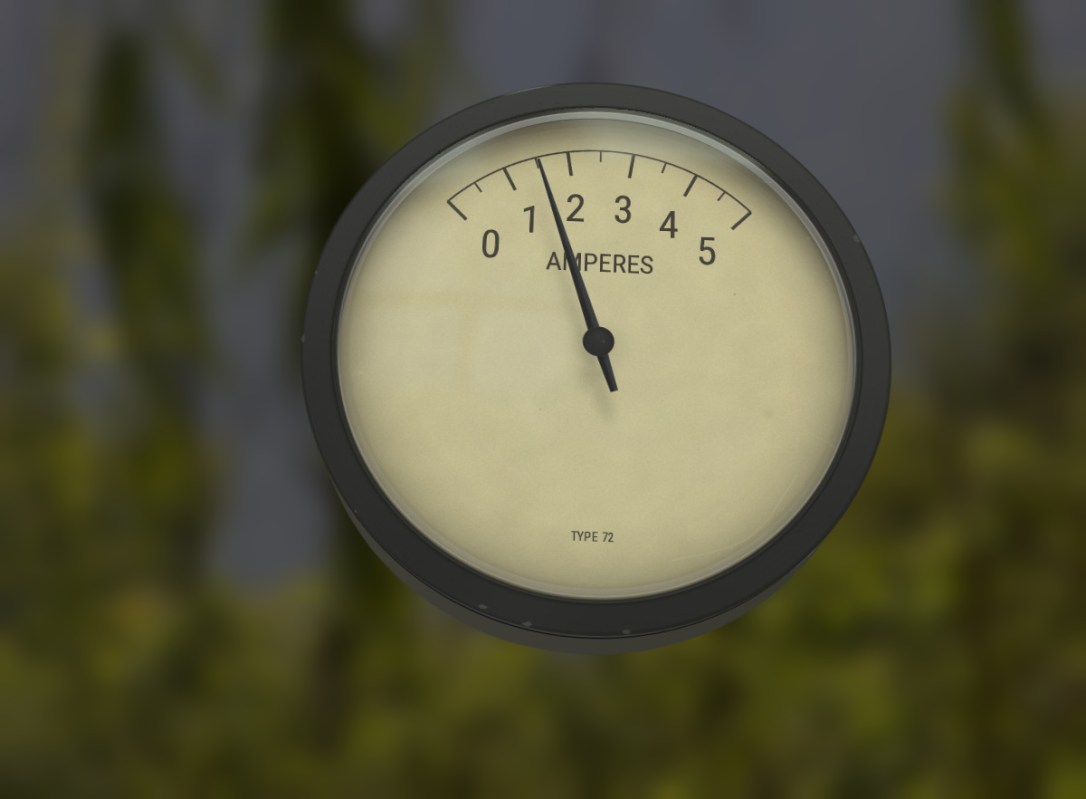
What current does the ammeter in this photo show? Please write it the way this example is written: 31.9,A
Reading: 1.5,A
